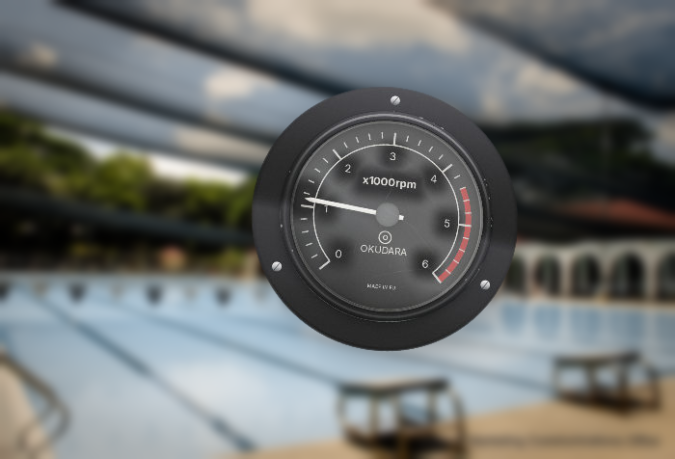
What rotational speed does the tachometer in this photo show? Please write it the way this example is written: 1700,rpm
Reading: 1100,rpm
